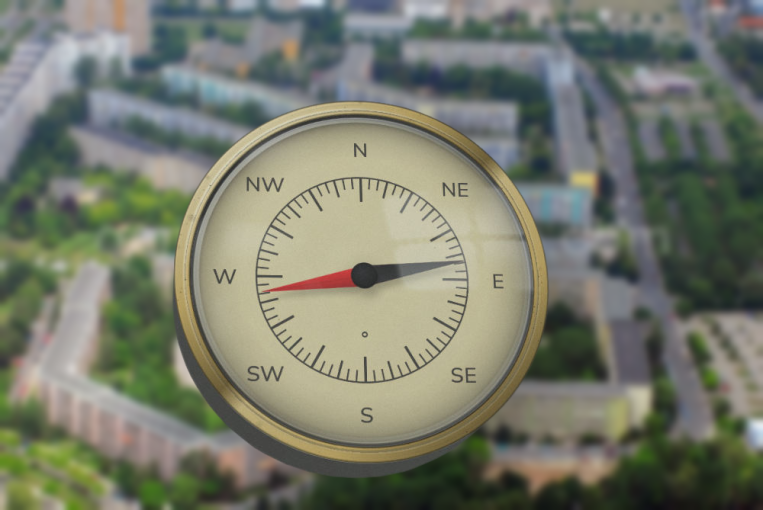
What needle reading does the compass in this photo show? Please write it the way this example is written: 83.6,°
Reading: 260,°
